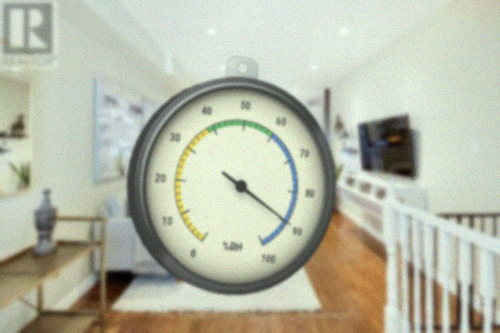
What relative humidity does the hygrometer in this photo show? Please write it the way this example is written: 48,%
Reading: 90,%
